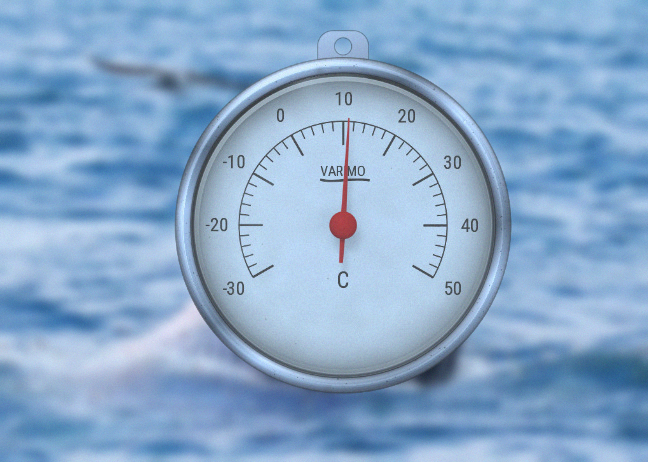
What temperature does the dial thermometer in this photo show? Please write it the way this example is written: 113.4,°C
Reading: 11,°C
